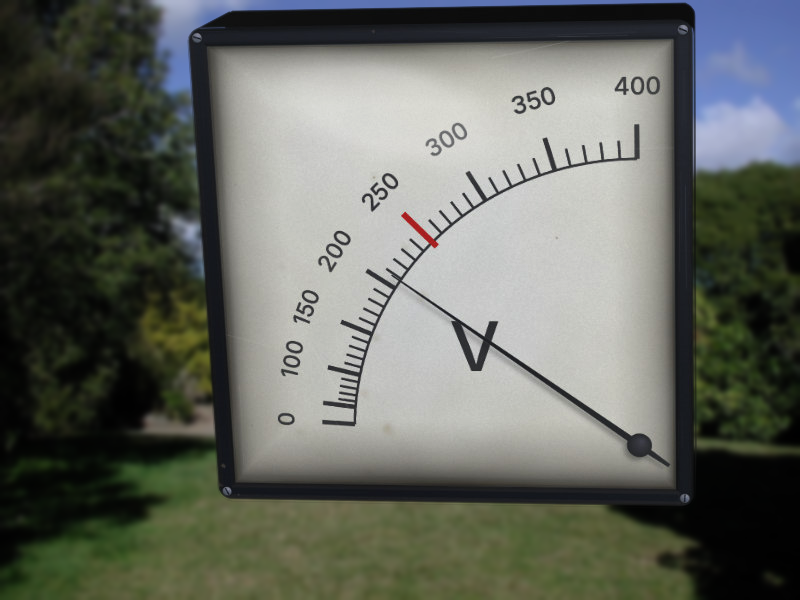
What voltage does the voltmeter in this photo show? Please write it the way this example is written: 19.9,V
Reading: 210,V
